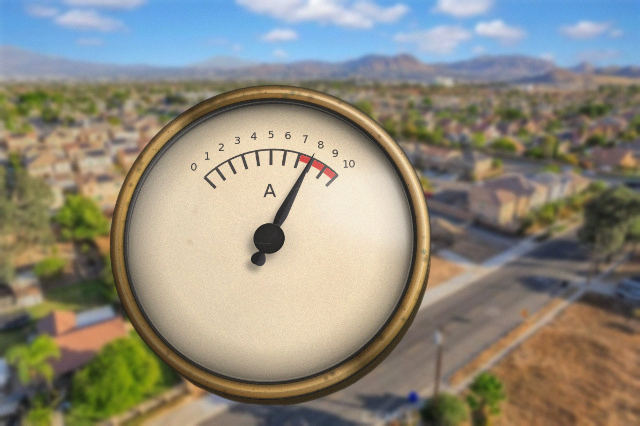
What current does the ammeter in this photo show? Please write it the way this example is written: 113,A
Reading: 8,A
